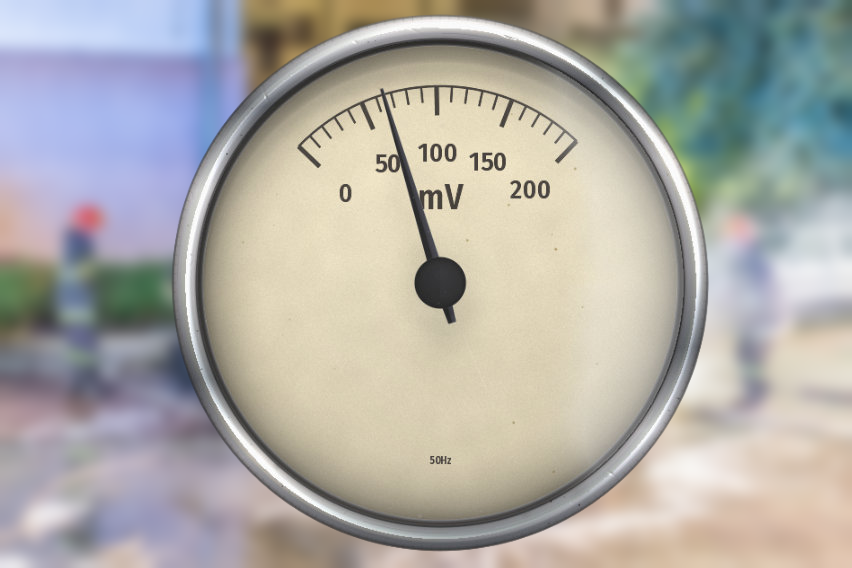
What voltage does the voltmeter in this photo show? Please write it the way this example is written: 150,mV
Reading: 65,mV
